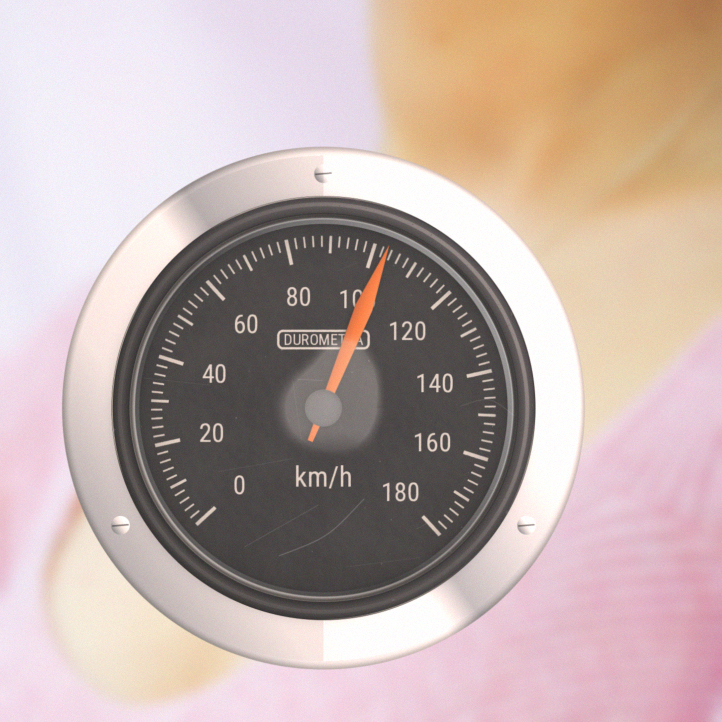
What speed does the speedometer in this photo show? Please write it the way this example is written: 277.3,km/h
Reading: 103,km/h
